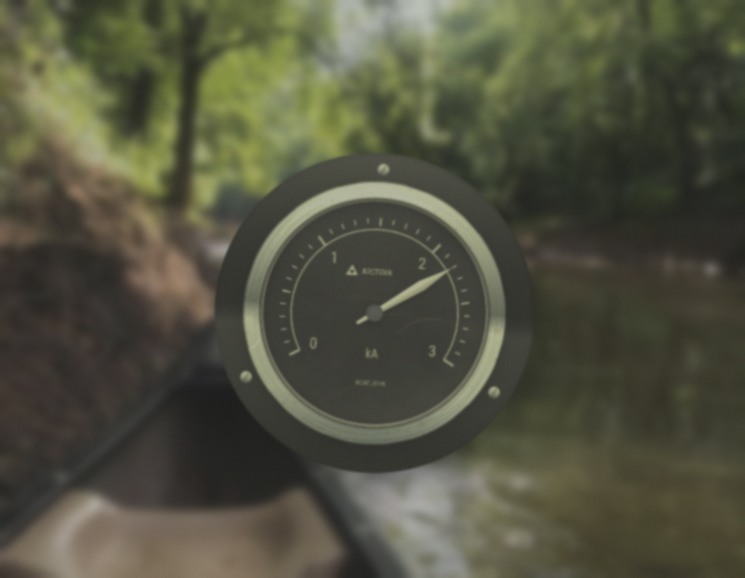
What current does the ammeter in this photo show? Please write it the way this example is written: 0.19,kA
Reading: 2.2,kA
